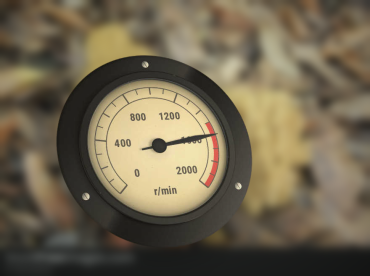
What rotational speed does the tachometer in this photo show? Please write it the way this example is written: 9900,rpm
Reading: 1600,rpm
